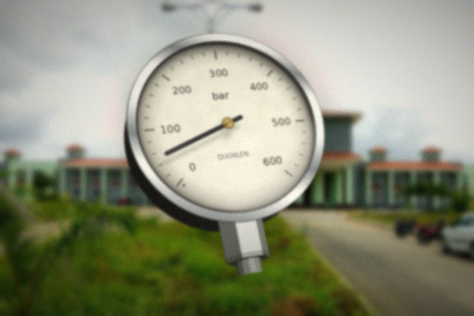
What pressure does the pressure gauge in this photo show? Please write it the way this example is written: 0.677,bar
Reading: 50,bar
